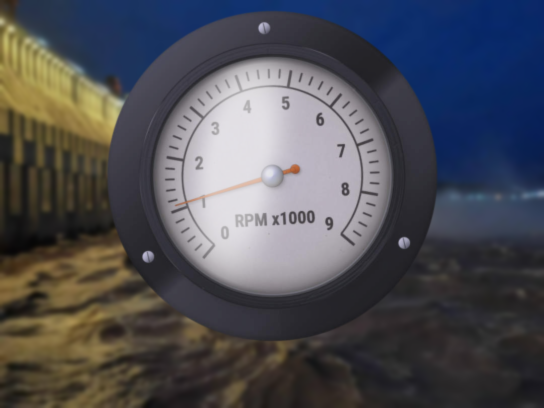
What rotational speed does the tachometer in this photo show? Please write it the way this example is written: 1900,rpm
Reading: 1100,rpm
